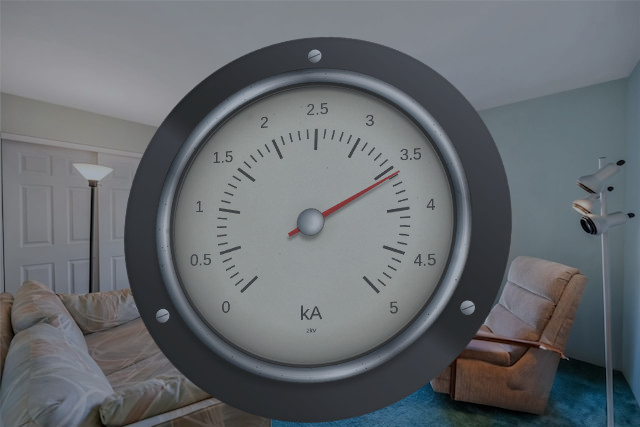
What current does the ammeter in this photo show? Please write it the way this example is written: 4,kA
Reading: 3.6,kA
